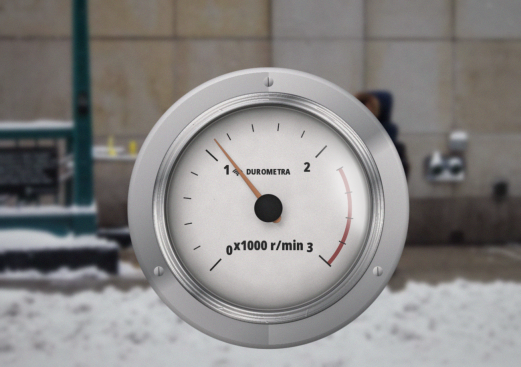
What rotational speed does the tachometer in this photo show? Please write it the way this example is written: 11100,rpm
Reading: 1100,rpm
